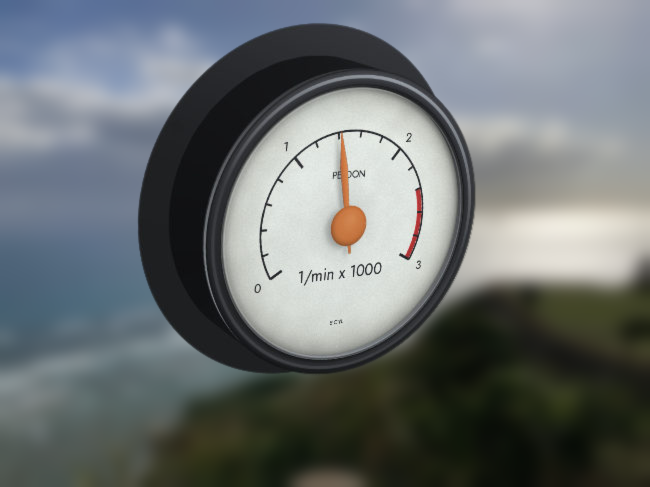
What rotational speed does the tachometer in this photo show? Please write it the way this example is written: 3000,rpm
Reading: 1400,rpm
